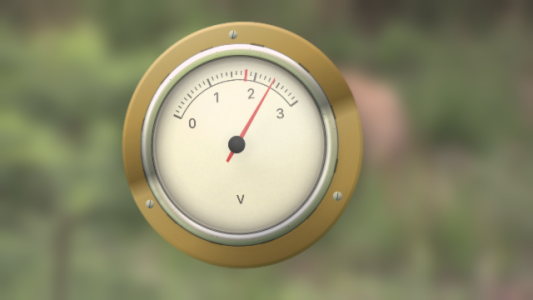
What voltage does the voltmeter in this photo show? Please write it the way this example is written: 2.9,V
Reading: 2.4,V
